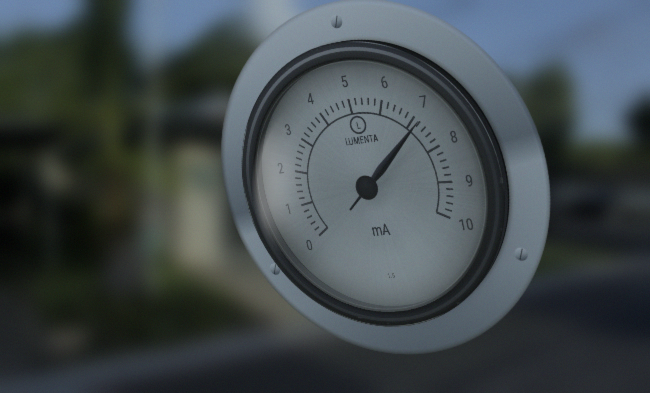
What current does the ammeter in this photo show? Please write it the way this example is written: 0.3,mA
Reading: 7.2,mA
